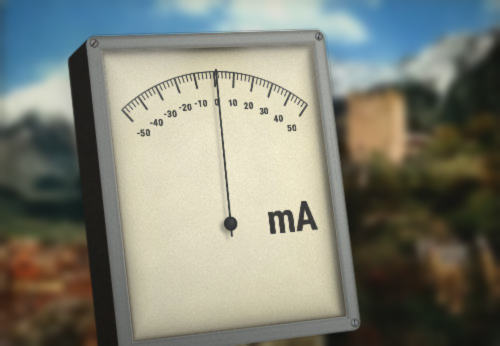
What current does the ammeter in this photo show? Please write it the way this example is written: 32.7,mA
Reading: 0,mA
